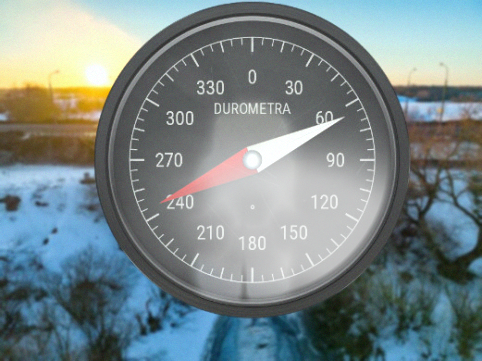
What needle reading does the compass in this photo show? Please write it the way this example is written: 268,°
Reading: 245,°
